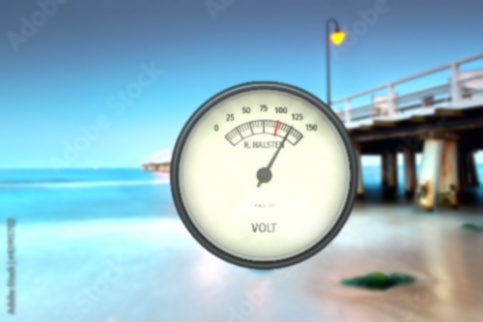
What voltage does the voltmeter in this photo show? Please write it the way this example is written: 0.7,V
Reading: 125,V
